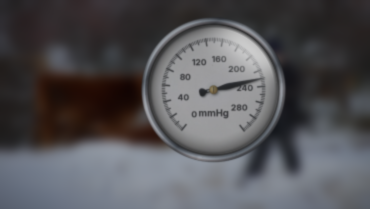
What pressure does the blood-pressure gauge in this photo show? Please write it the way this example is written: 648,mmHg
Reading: 230,mmHg
